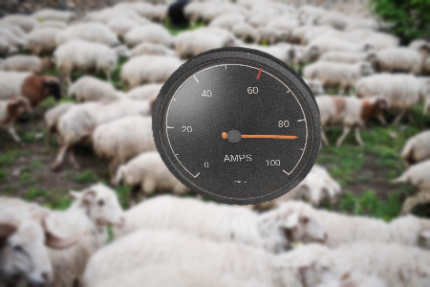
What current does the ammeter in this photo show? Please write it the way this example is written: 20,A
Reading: 85,A
